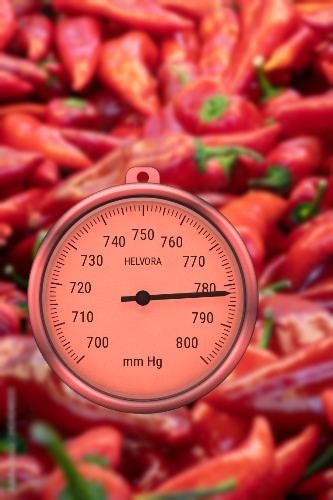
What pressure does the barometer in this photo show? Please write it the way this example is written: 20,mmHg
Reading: 782,mmHg
